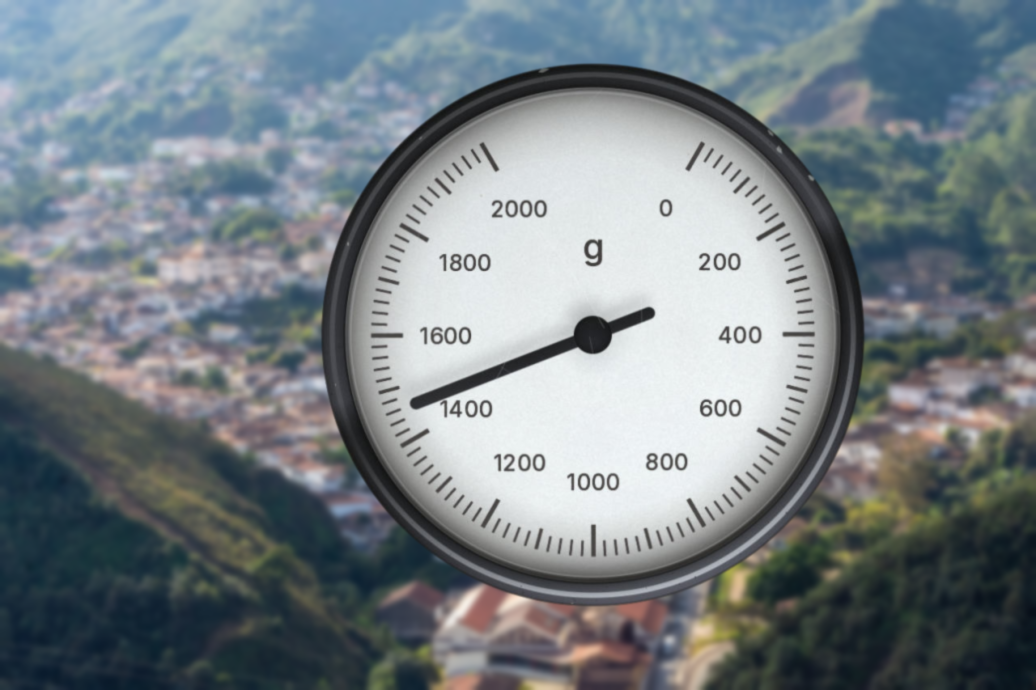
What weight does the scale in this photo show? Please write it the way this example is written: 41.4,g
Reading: 1460,g
